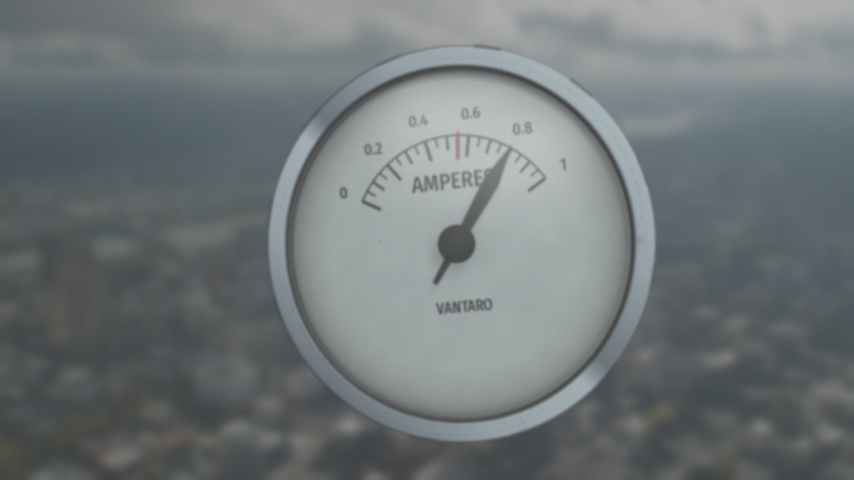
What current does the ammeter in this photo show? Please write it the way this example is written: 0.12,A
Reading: 0.8,A
